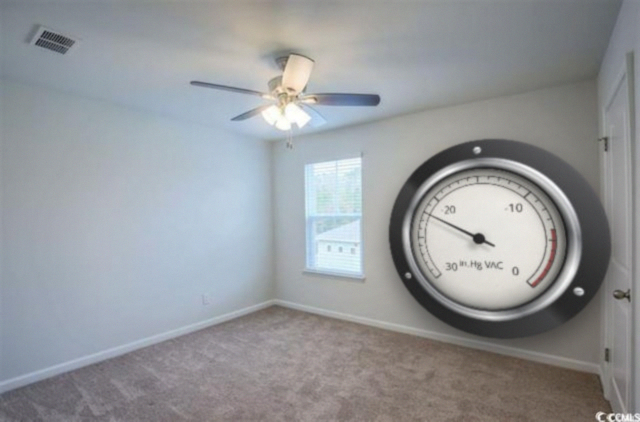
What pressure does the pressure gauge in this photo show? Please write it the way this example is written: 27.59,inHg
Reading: -22,inHg
